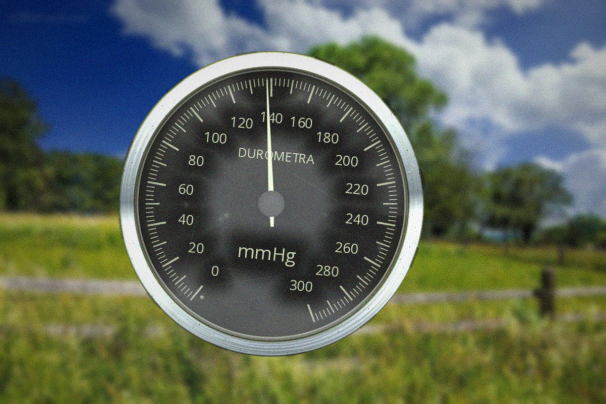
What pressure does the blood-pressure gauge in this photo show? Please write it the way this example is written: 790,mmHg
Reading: 138,mmHg
